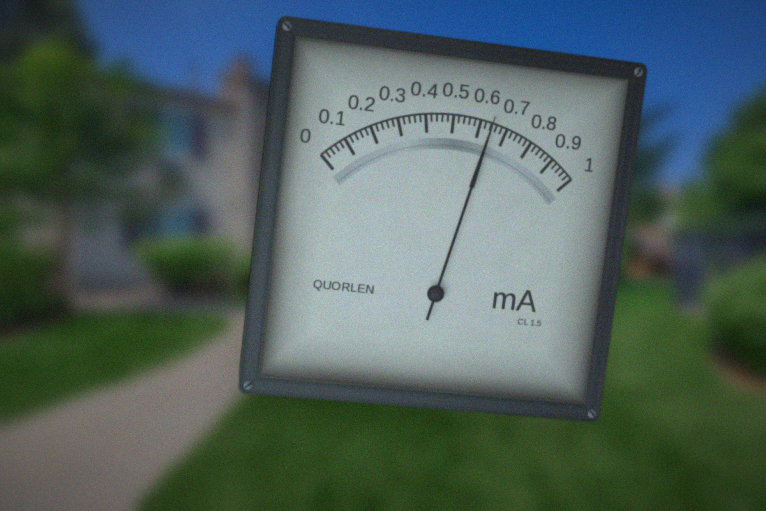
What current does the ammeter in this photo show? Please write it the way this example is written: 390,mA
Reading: 0.64,mA
